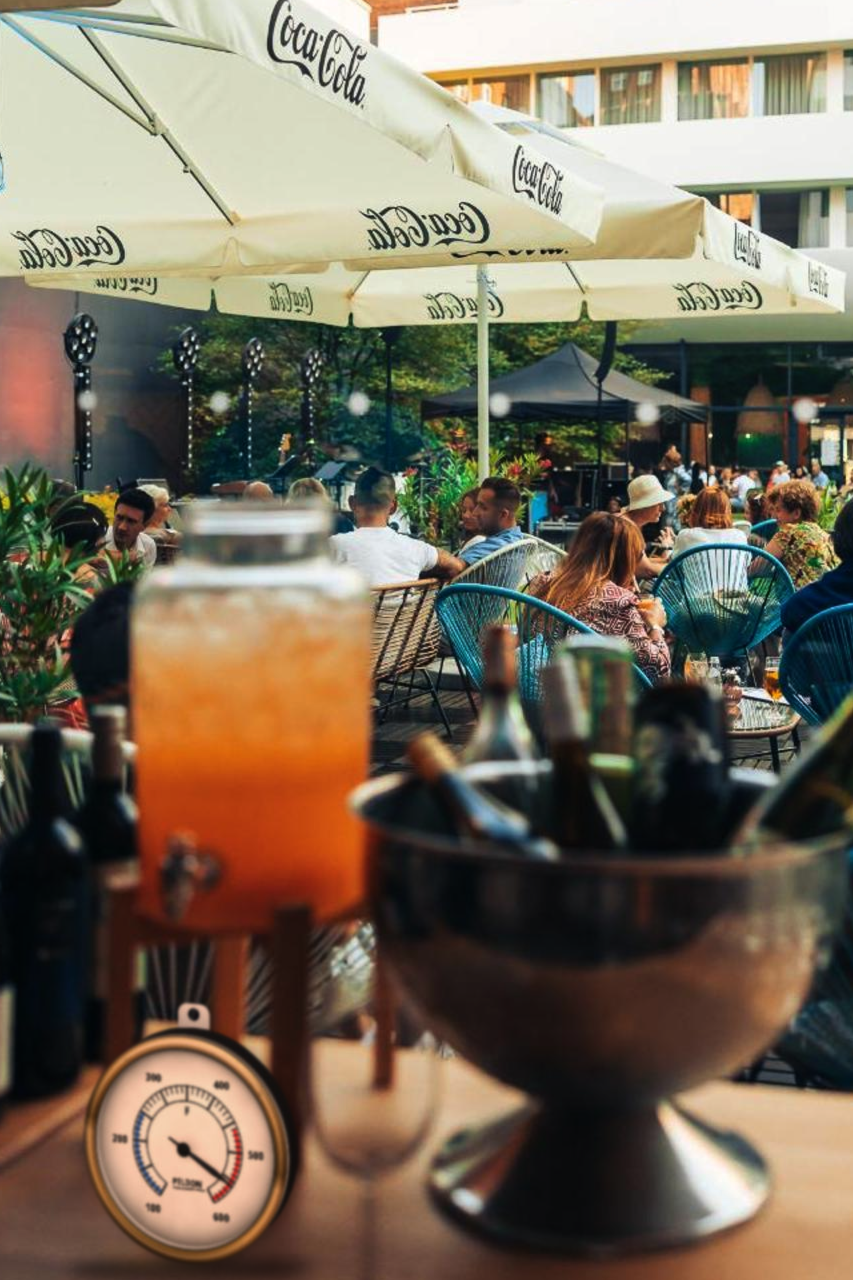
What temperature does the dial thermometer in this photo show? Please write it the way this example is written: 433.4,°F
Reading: 550,°F
